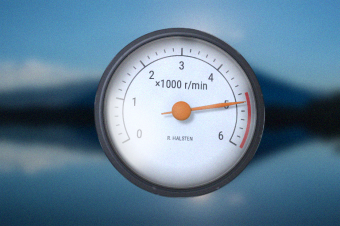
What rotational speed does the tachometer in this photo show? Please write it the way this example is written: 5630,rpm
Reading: 5000,rpm
